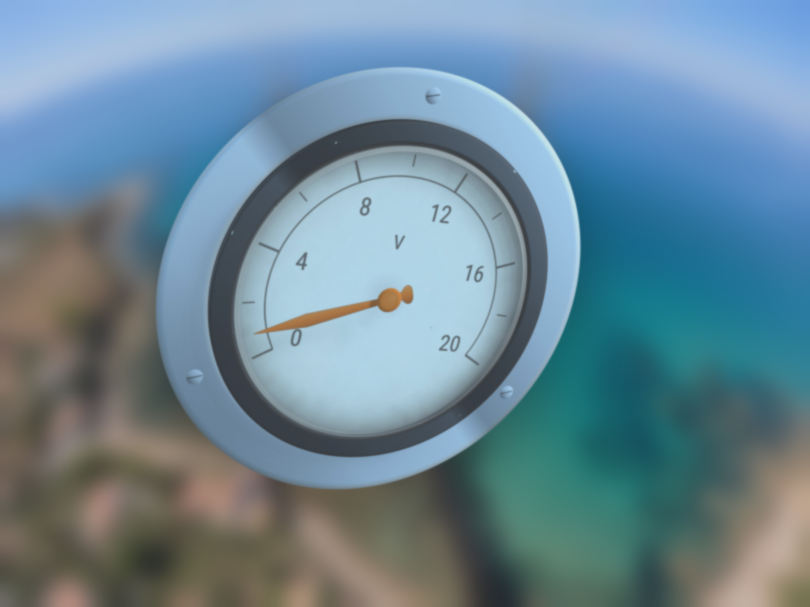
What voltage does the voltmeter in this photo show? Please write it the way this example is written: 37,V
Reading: 1,V
